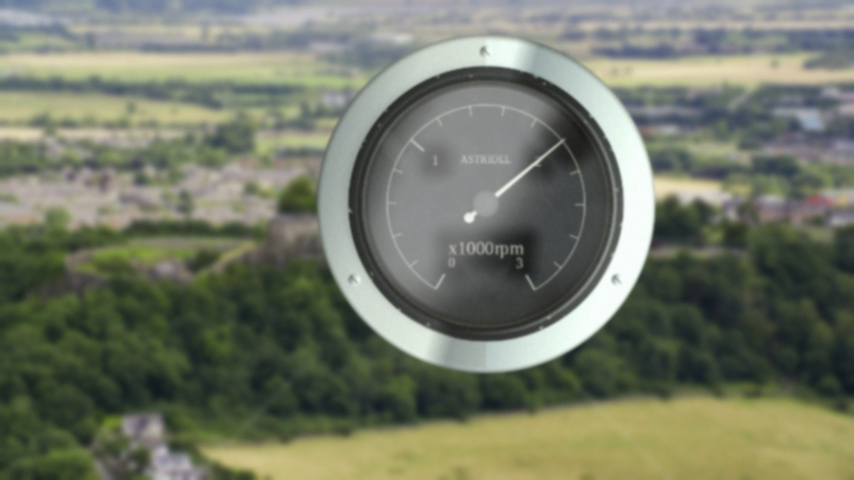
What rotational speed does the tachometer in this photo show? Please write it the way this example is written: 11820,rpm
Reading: 2000,rpm
